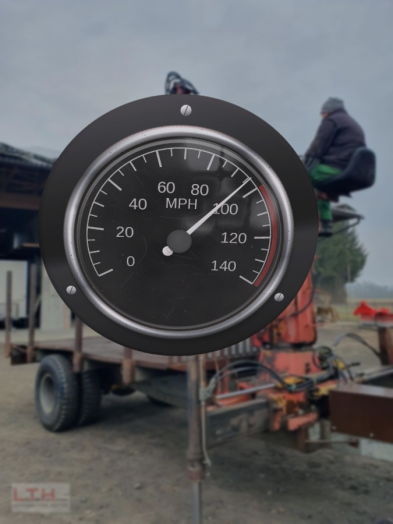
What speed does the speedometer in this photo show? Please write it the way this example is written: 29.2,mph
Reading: 95,mph
